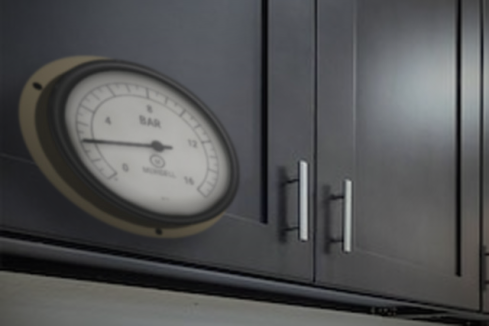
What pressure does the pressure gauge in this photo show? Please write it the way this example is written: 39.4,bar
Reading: 2,bar
